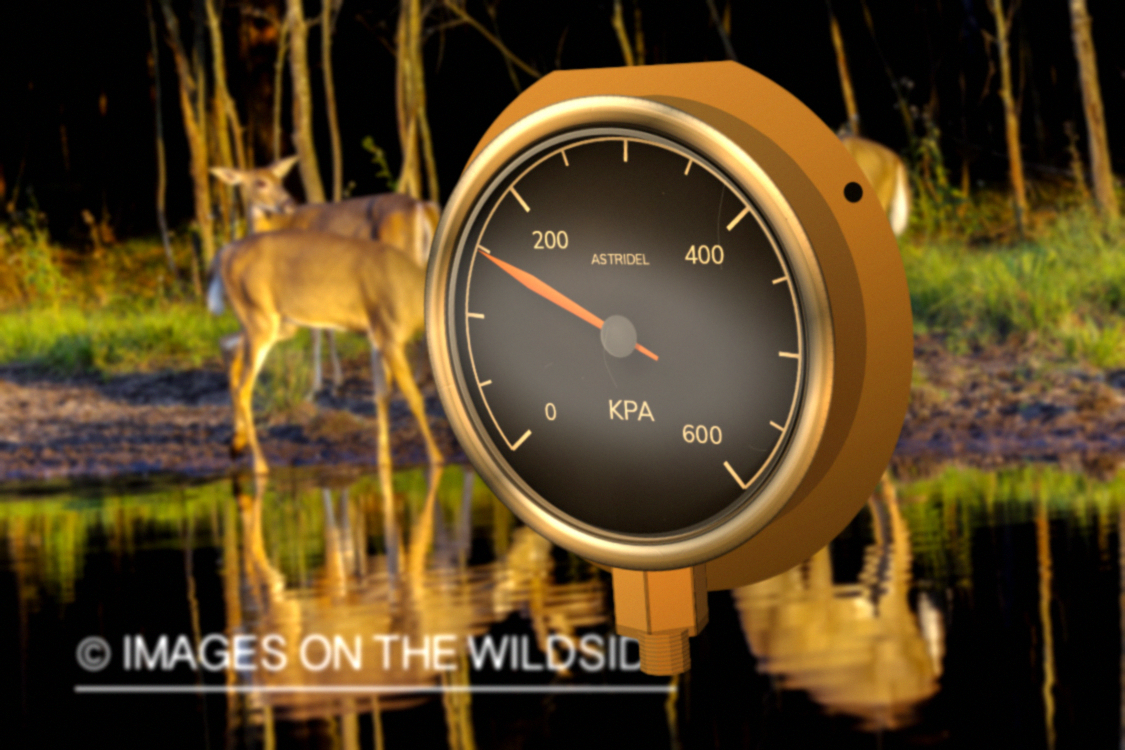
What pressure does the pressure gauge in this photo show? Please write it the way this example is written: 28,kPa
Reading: 150,kPa
